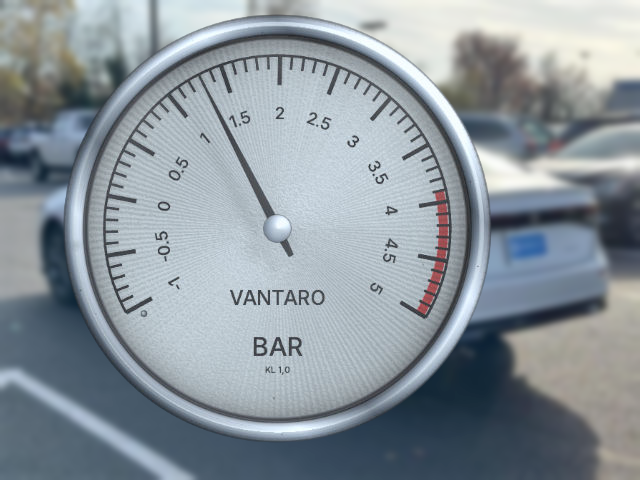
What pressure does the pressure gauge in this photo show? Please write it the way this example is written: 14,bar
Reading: 1.3,bar
